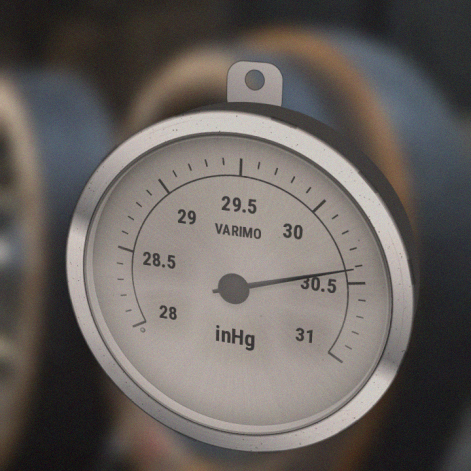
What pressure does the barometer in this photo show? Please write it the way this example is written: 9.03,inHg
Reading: 30.4,inHg
